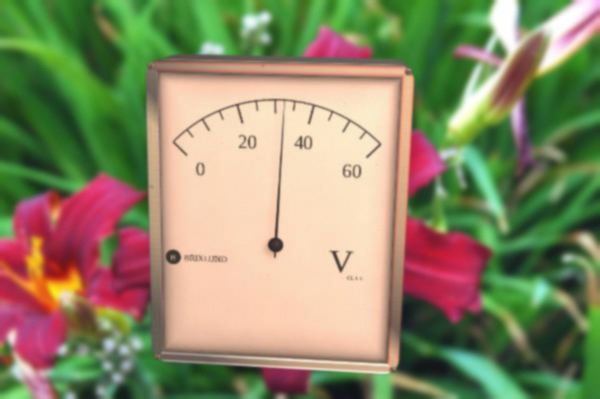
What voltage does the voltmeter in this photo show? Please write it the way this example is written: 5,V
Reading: 32.5,V
